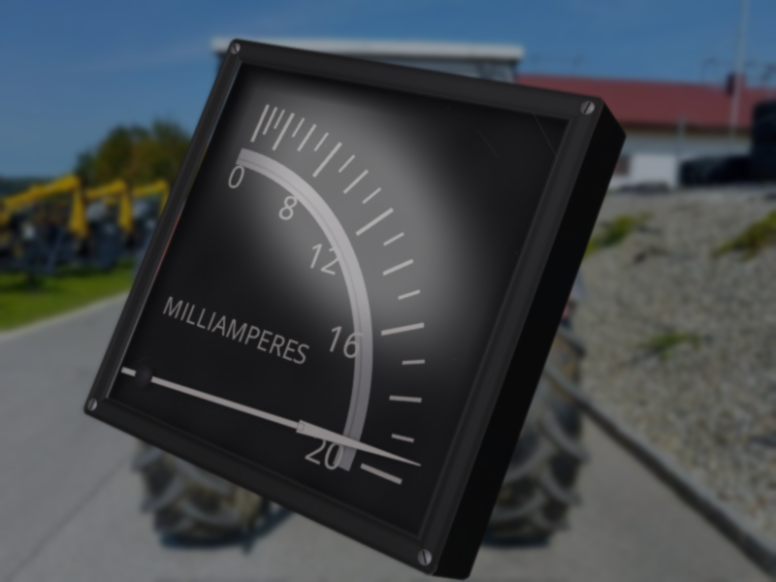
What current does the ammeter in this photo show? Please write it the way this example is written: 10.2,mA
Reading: 19.5,mA
